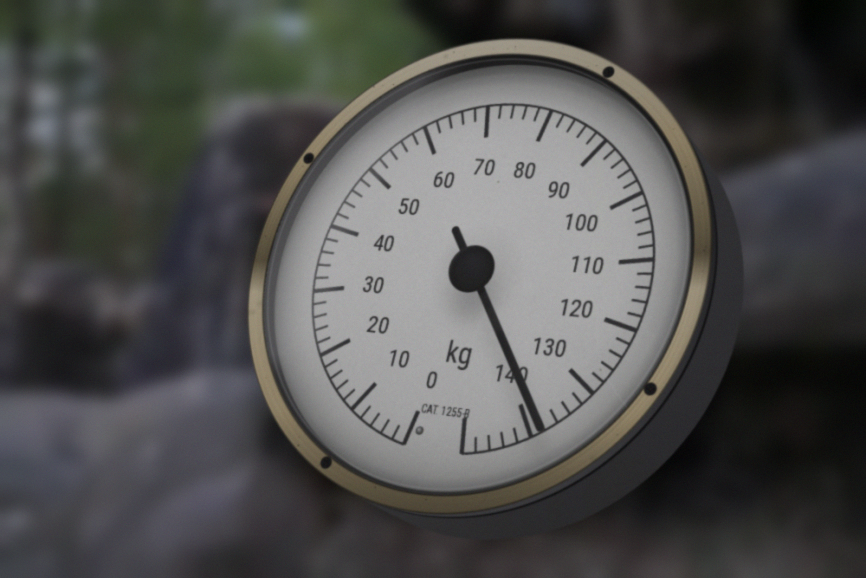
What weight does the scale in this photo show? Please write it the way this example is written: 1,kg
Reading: 138,kg
